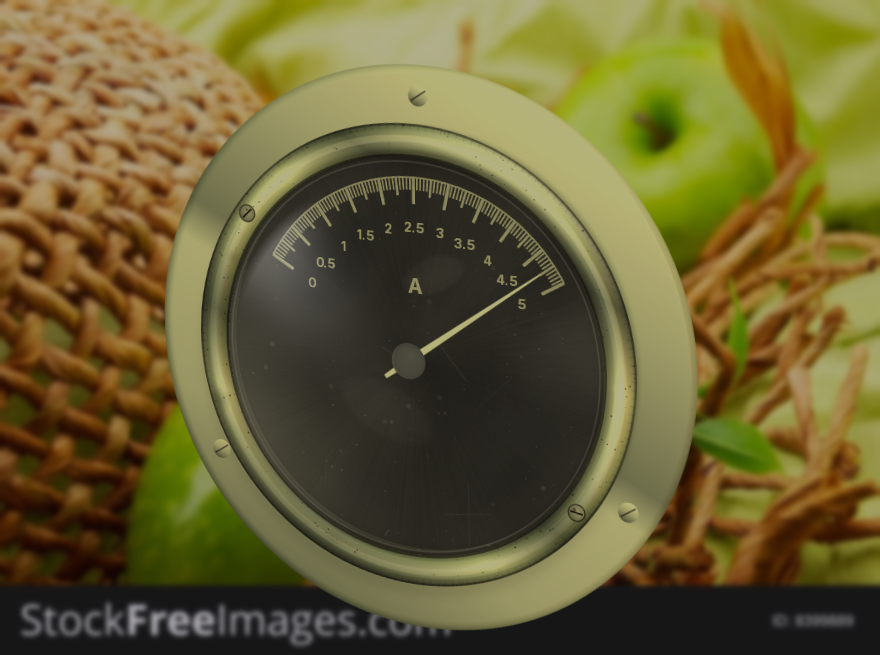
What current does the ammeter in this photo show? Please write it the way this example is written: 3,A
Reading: 4.75,A
